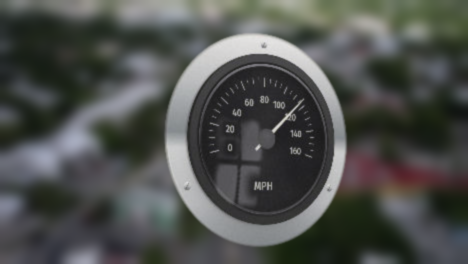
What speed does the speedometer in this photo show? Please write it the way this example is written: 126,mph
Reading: 115,mph
